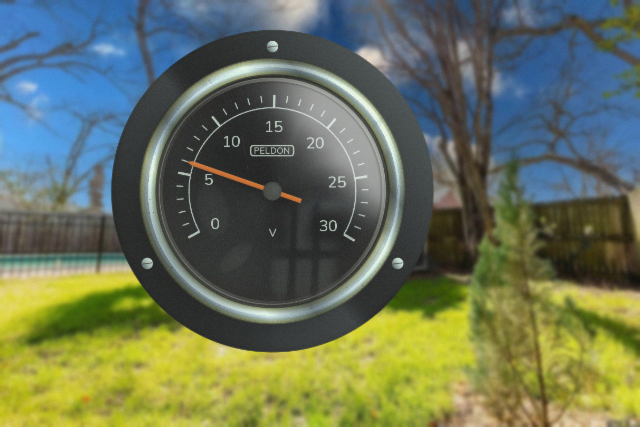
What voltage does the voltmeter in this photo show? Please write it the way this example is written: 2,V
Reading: 6,V
